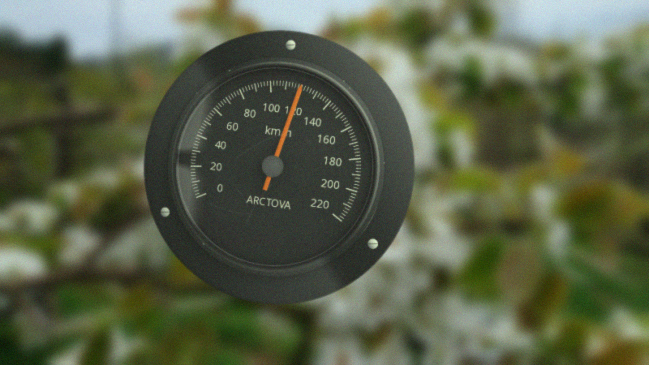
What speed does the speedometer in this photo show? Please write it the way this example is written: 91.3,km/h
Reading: 120,km/h
